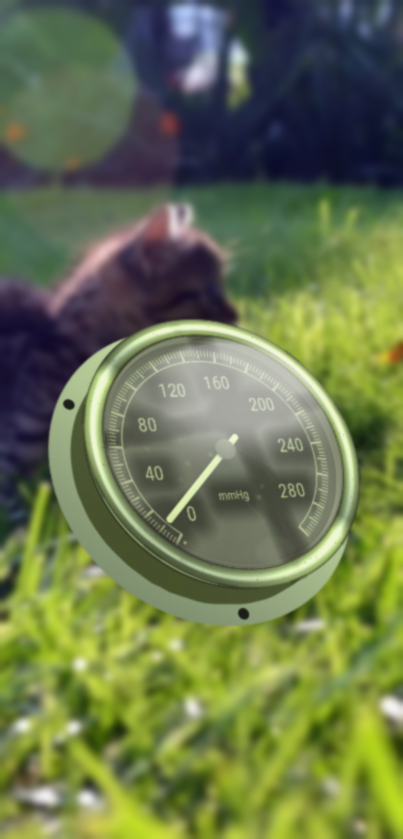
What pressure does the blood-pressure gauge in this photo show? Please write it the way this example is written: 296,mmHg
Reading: 10,mmHg
